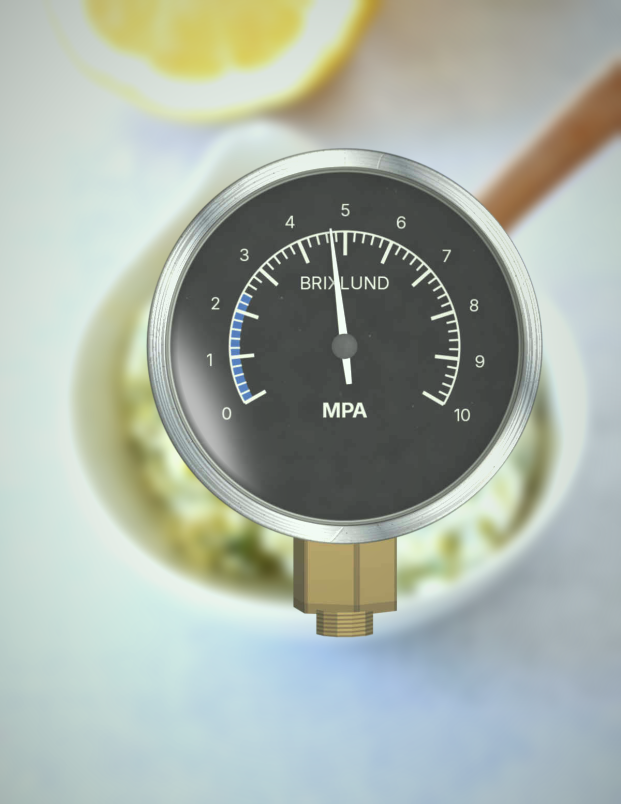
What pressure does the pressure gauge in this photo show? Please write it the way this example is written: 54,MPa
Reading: 4.7,MPa
